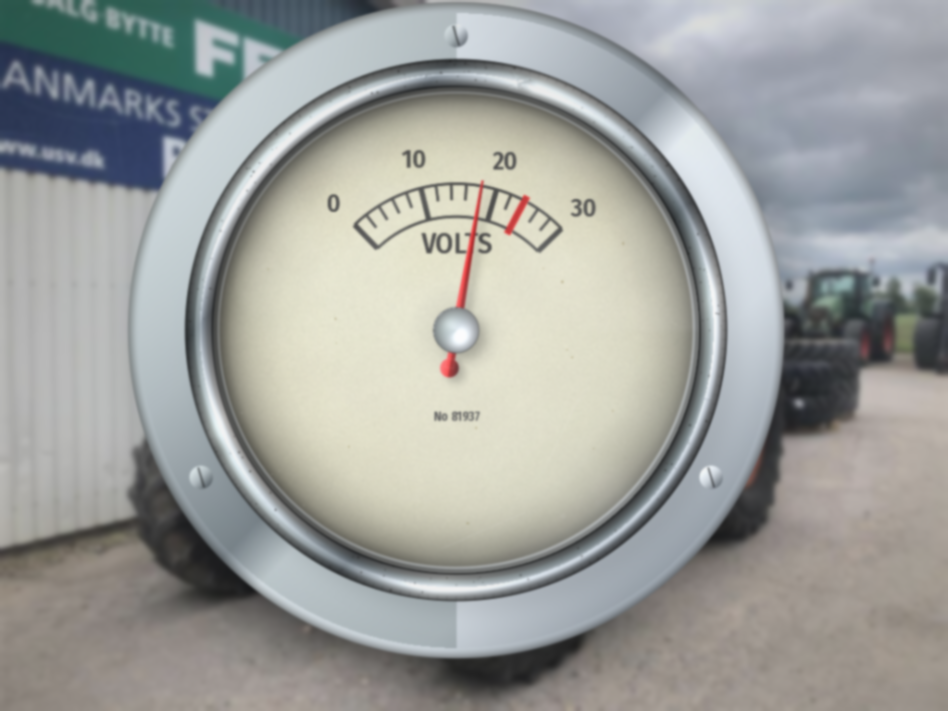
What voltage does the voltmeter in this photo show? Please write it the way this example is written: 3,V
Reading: 18,V
